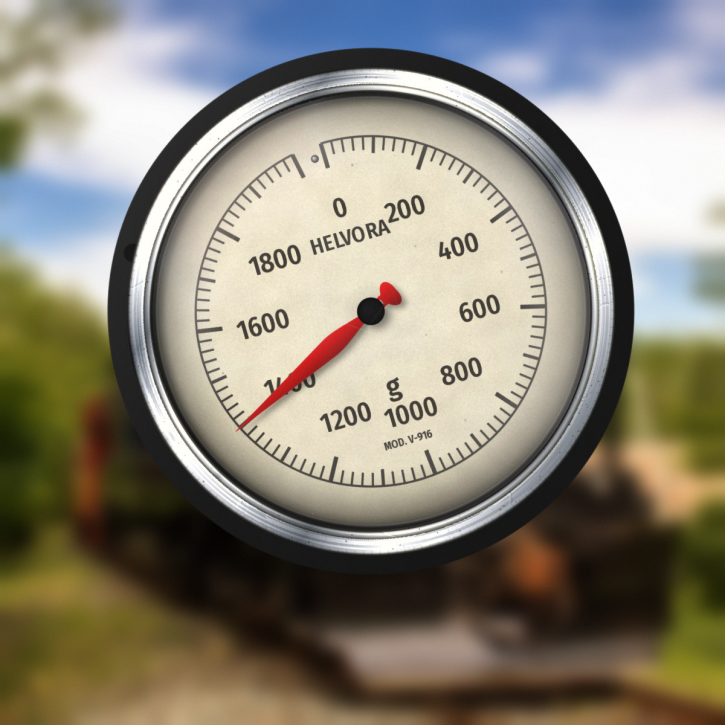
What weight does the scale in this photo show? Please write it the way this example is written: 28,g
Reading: 1400,g
